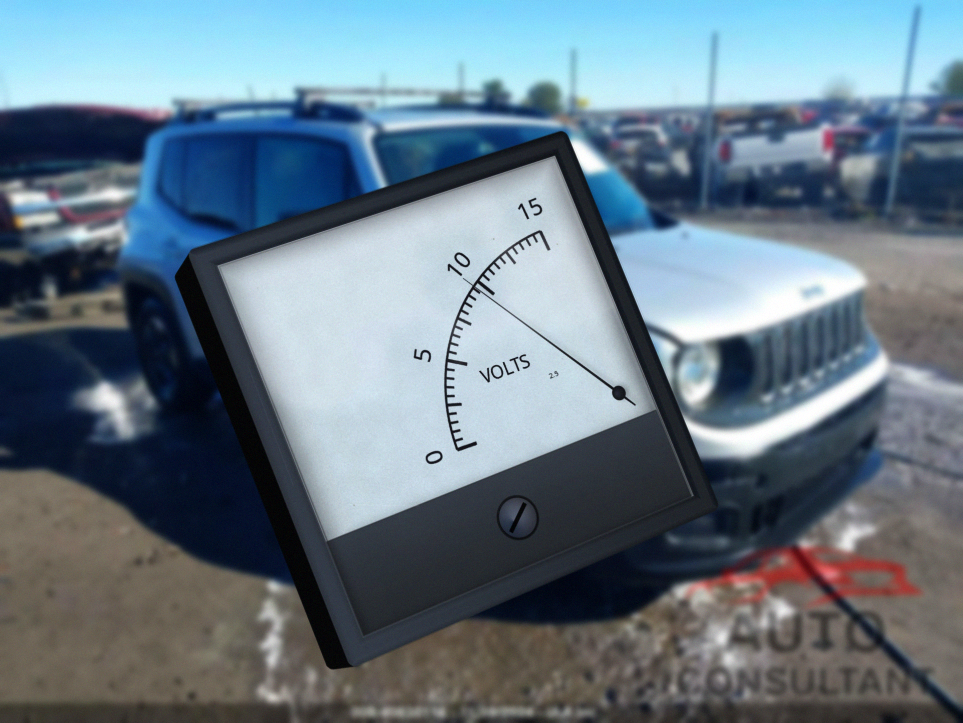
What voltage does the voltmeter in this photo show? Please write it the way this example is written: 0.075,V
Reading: 9.5,V
